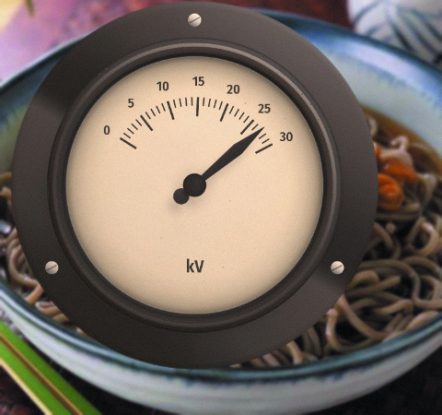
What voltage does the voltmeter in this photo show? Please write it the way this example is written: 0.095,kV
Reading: 27,kV
